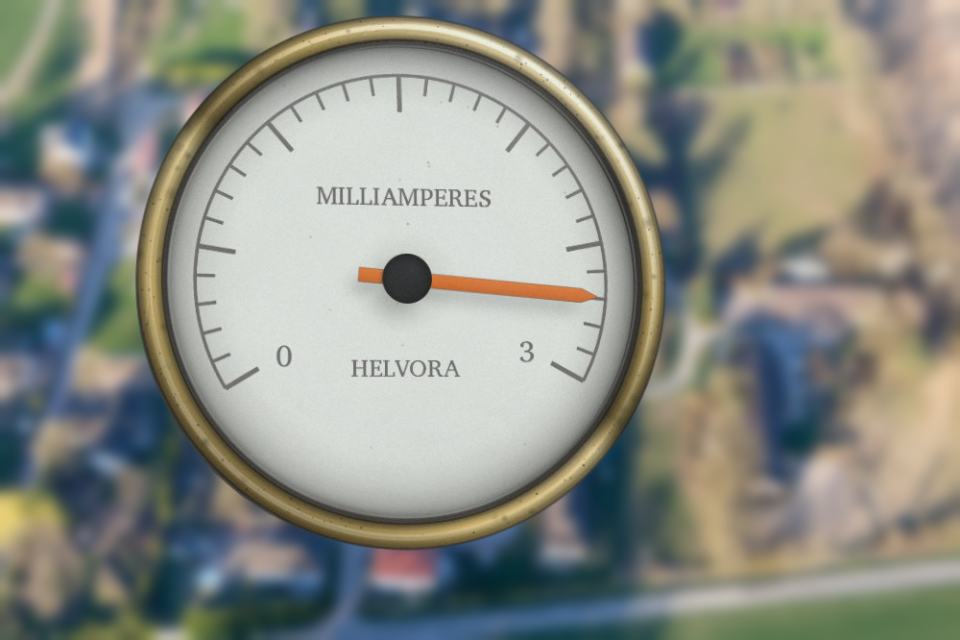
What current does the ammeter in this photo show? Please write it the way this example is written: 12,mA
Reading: 2.7,mA
